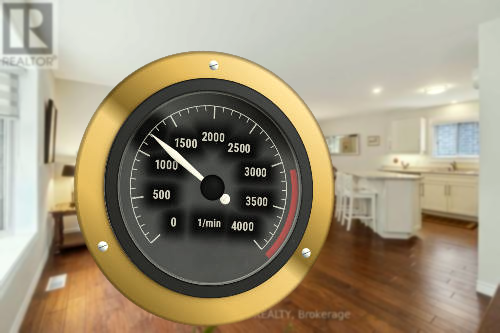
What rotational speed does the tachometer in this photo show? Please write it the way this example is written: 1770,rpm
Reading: 1200,rpm
